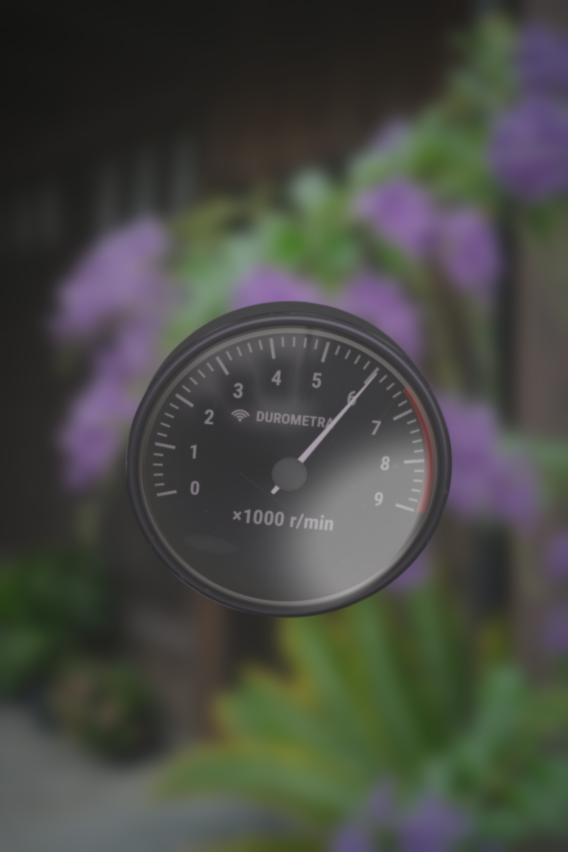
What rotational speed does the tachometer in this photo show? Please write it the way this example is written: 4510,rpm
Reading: 6000,rpm
